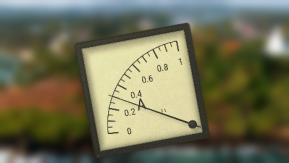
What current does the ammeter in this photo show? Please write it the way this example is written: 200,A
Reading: 0.3,A
